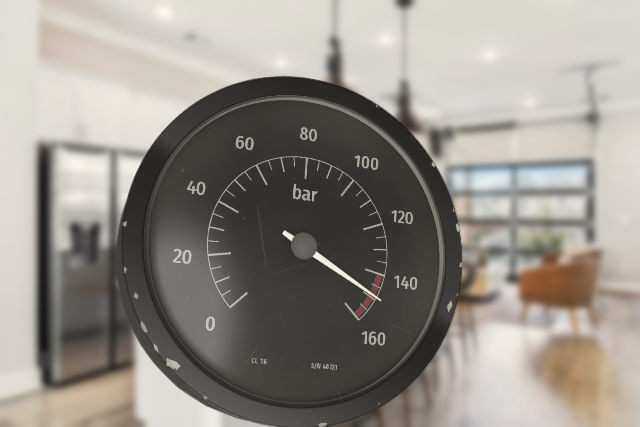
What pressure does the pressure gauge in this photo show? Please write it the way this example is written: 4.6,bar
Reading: 150,bar
